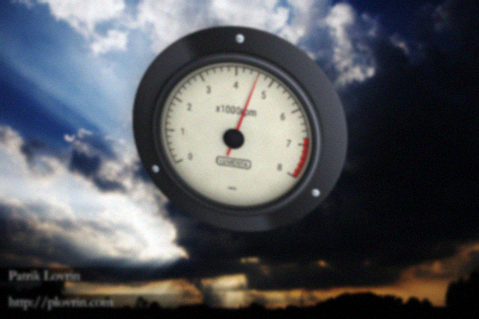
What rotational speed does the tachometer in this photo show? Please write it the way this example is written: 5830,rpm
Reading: 4600,rpm
